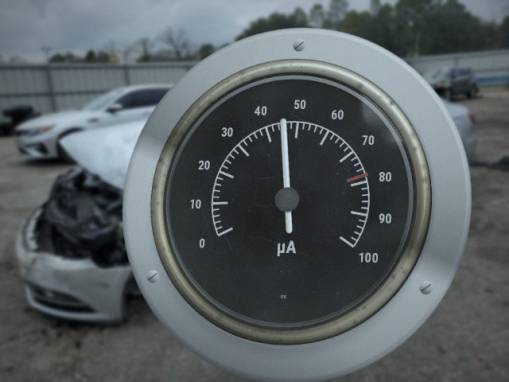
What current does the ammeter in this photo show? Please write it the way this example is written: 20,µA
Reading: 46,µA
